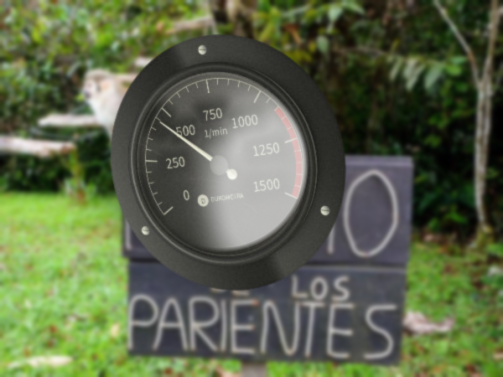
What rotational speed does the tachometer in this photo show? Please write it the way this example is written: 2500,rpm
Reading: 450,rpm
